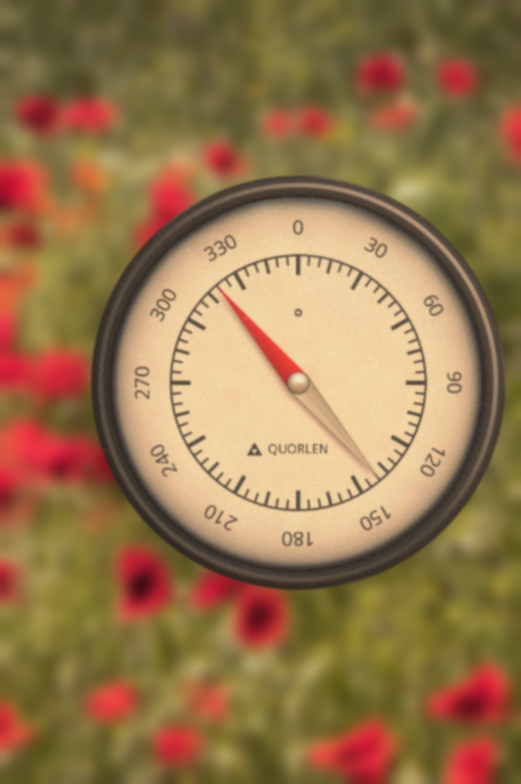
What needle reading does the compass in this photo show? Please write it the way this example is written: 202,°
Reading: 320,°
